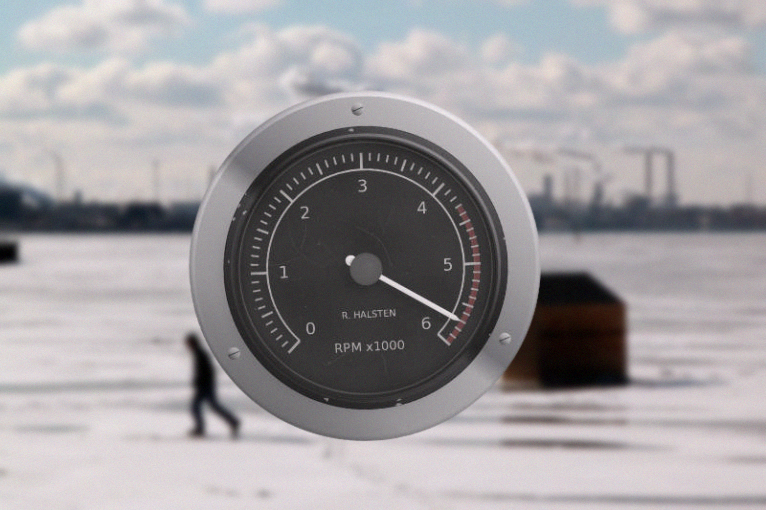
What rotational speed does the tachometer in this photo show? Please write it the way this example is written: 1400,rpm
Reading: 5700,rpm
